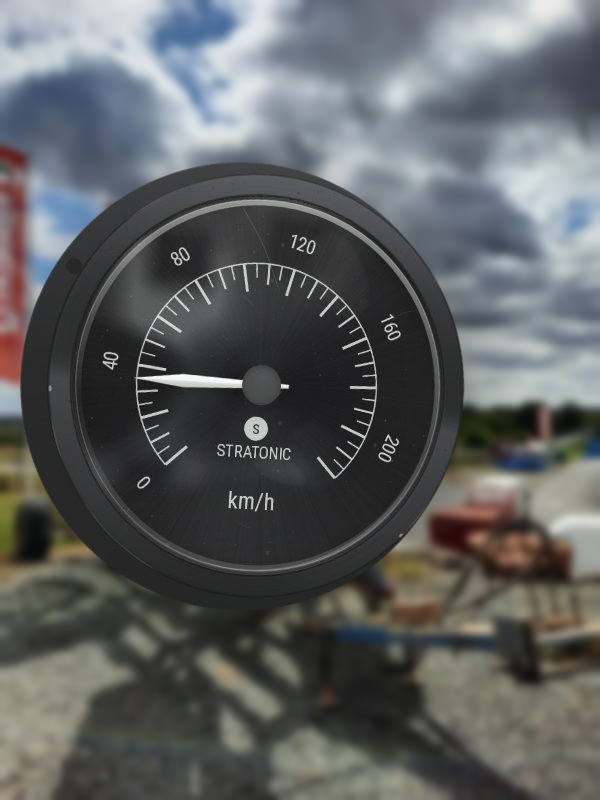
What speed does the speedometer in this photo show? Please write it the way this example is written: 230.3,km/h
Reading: 35,km/h
